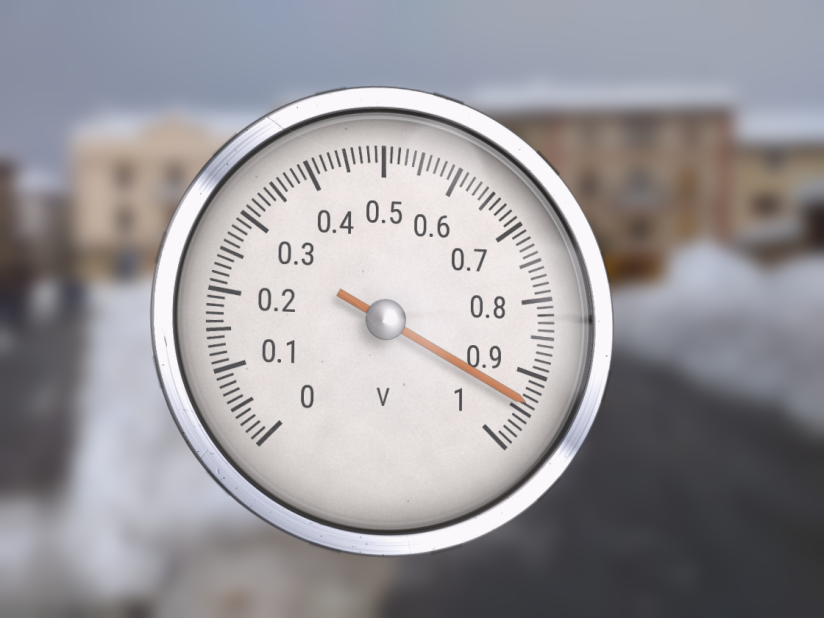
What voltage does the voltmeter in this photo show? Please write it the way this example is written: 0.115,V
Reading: 0.94,V
